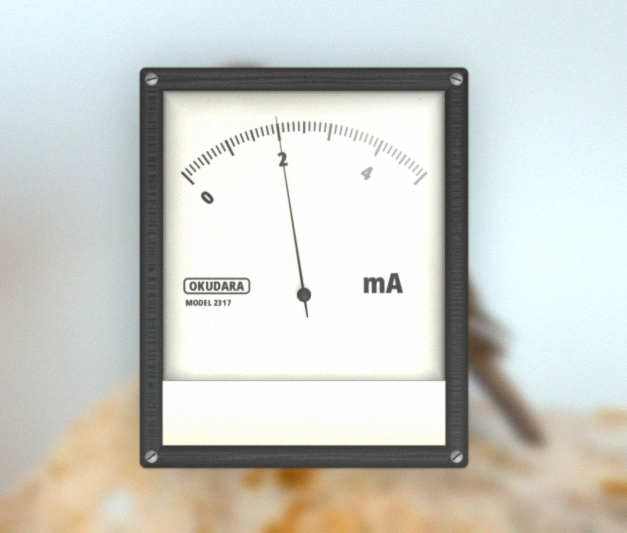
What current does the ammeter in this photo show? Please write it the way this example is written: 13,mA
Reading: 2,mA
